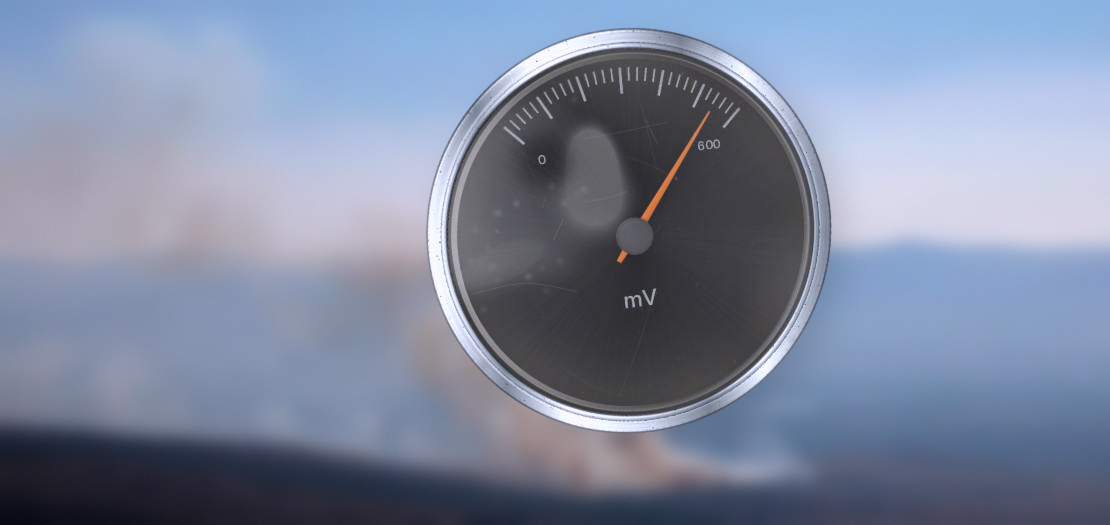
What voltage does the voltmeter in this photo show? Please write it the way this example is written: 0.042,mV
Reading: 540,mV
